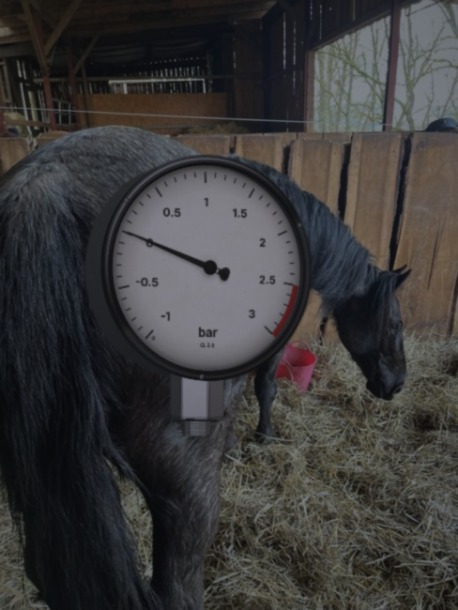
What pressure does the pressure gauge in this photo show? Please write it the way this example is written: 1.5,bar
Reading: 0,bar
